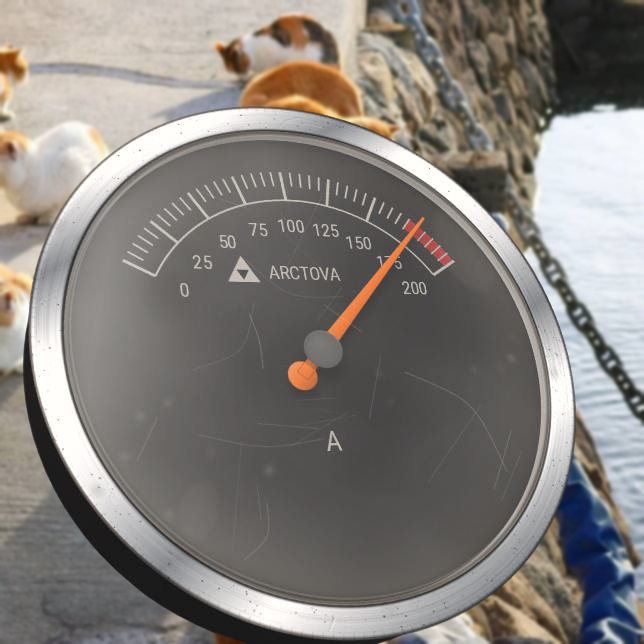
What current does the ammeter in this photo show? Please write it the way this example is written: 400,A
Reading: 175,A
